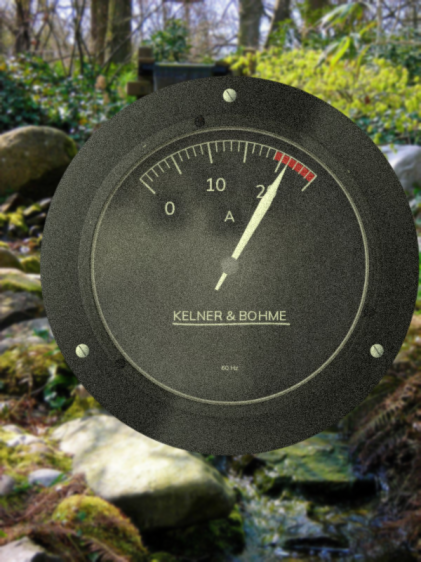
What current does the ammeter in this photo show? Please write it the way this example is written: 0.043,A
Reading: 21,A
